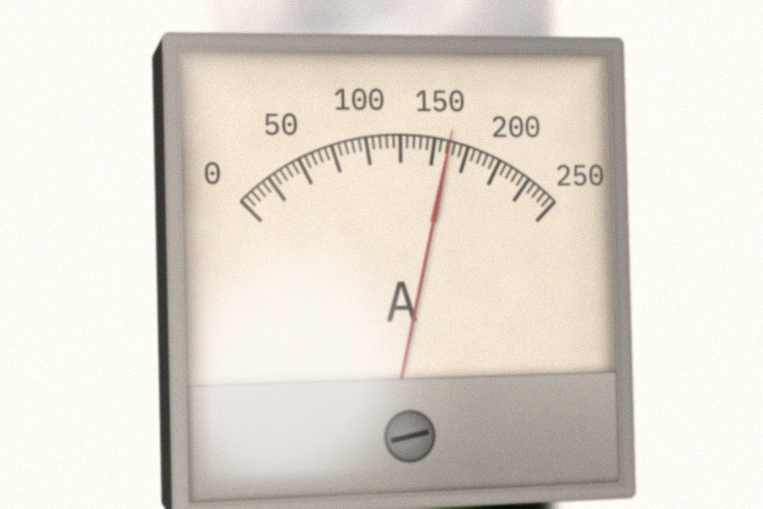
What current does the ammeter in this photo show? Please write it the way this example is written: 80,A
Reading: 160,A
